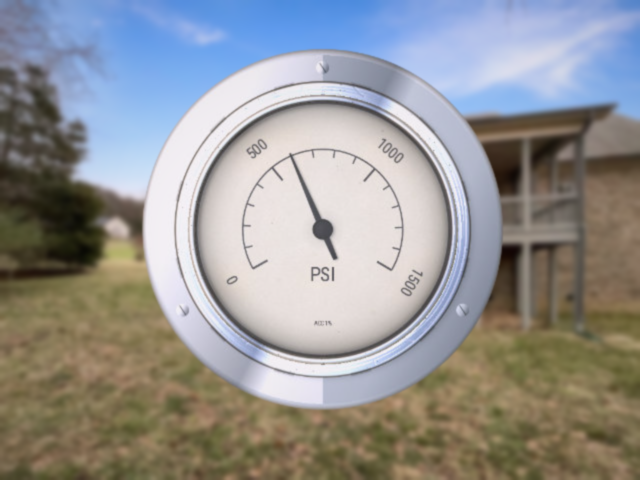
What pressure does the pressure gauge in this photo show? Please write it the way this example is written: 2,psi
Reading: 600,psi
